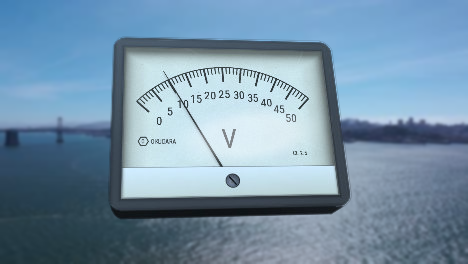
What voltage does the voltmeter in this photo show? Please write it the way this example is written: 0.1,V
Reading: 10,V
